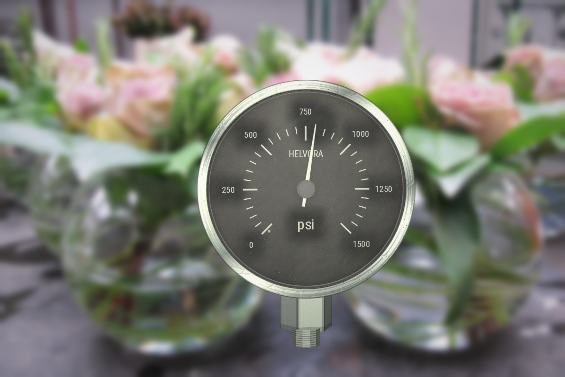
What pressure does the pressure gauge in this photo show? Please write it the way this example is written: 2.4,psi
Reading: 800,psi
